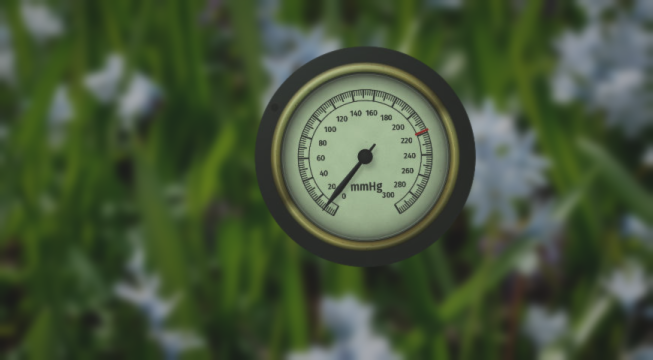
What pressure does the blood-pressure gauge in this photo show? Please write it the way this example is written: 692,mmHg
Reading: 10,mmHg
